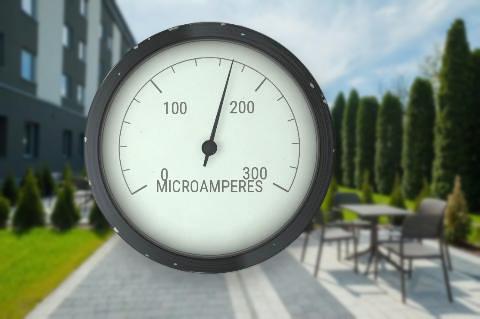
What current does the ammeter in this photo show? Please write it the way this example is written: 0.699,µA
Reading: 170,µA
